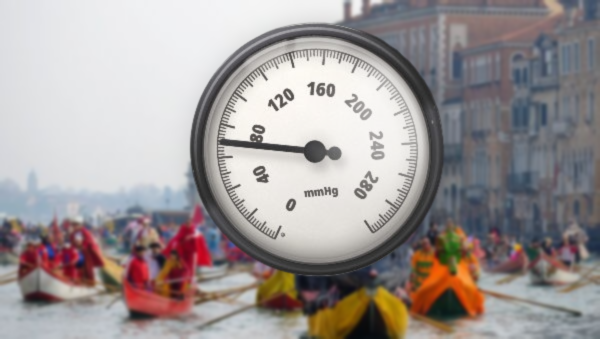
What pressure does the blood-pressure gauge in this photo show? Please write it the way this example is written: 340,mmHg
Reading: 70,mmHg
